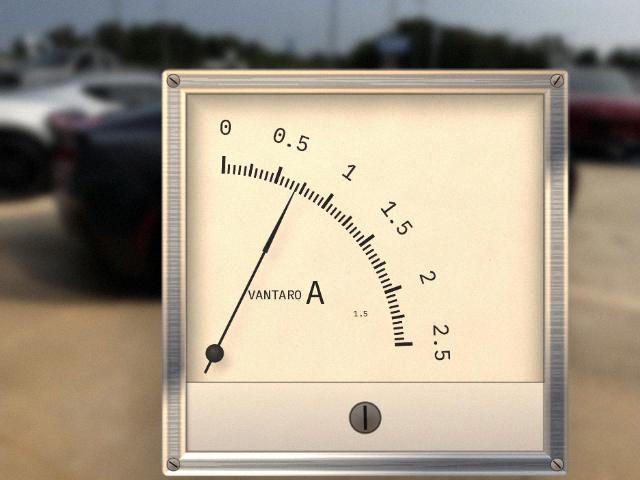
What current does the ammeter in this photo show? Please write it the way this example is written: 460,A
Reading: 0.7,A
